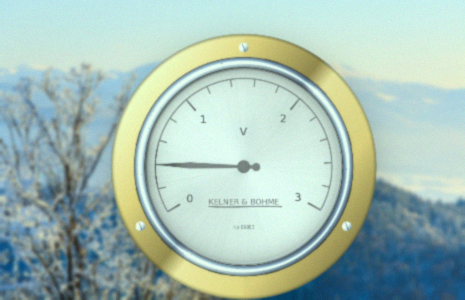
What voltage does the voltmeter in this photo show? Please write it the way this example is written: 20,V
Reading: 0.4,V
